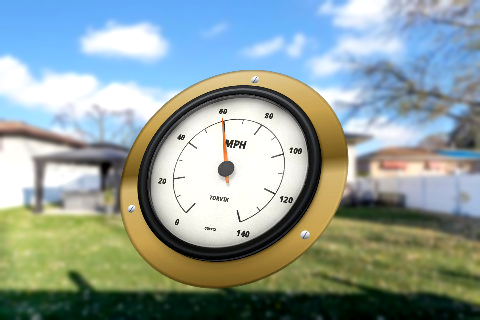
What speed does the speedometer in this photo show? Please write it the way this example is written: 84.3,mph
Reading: 60,mph
